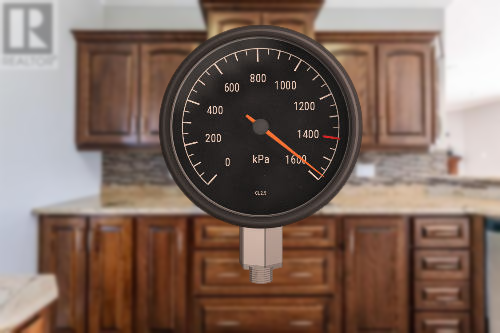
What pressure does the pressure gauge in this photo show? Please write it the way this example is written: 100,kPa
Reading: 1575,kPa
